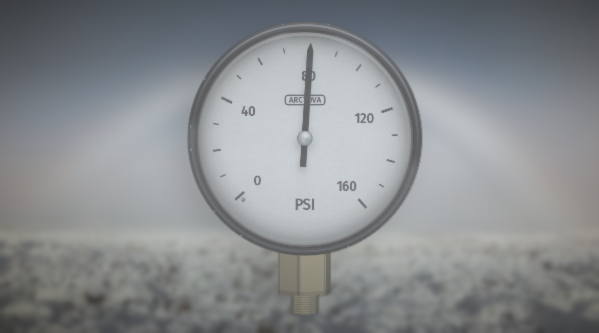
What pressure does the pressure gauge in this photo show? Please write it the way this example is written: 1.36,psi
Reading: 80,psi
